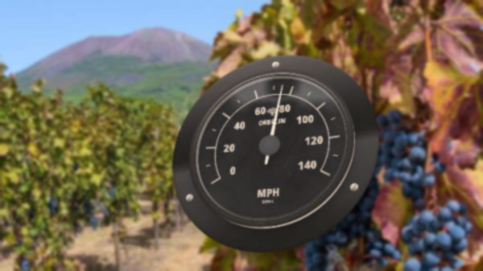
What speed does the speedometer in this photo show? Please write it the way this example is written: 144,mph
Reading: 75,mph
